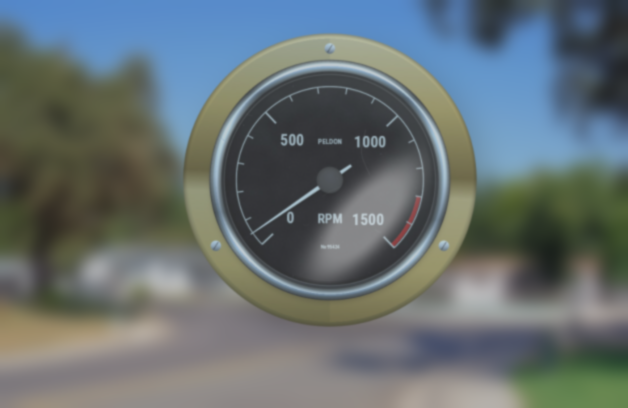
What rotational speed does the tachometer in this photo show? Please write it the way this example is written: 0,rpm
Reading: 50,rpm
